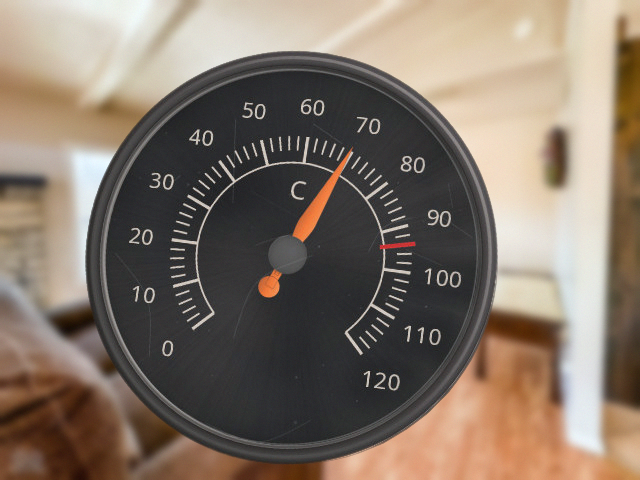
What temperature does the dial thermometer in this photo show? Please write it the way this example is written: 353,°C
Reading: 70,°C
